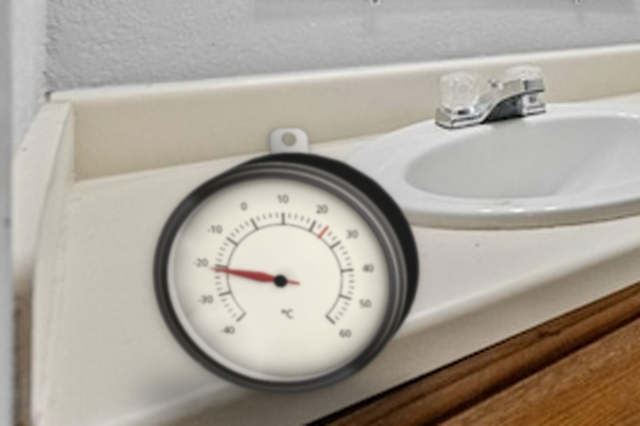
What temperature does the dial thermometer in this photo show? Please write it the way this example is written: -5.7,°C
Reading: -20,°C
